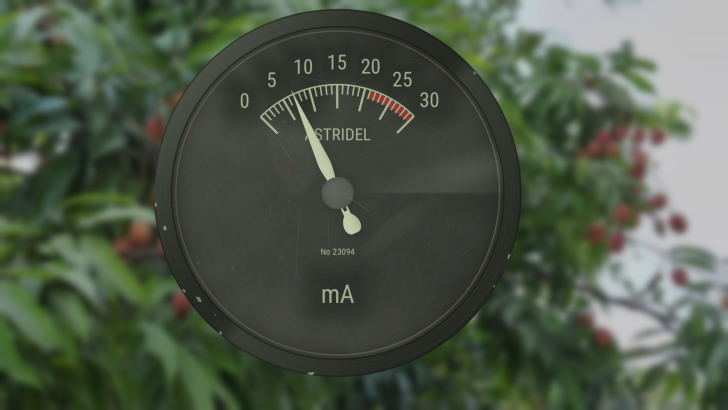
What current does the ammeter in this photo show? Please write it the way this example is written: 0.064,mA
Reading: 7,mA
